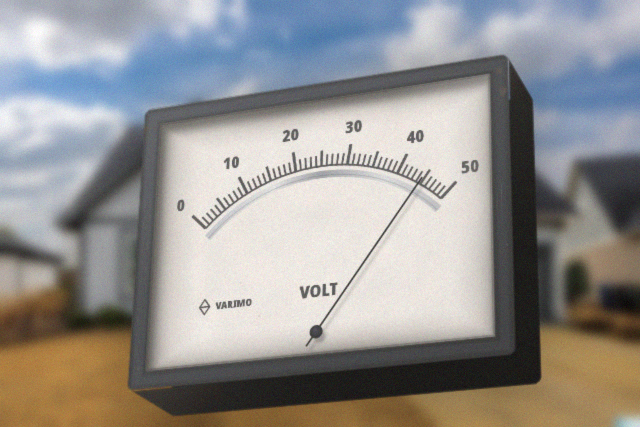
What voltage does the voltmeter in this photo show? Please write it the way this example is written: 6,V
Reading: 45,V
